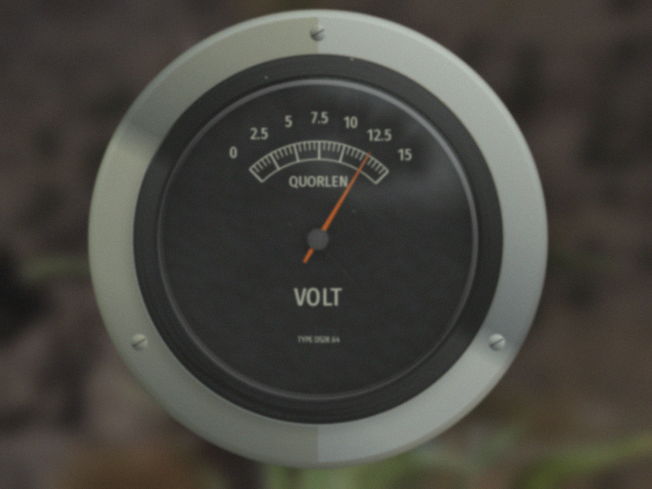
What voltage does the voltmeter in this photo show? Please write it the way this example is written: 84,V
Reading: 12.5,V
